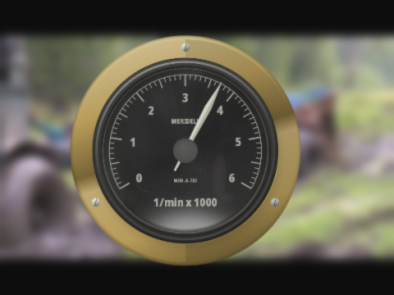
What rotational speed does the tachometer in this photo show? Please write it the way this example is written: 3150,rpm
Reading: 3700,rpm
